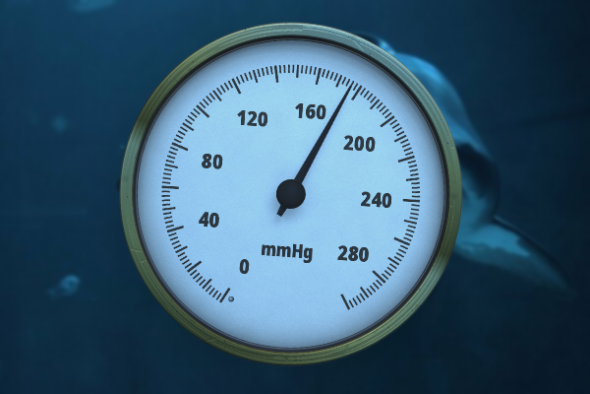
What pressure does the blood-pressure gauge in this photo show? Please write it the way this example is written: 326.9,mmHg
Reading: 176,mmHg
